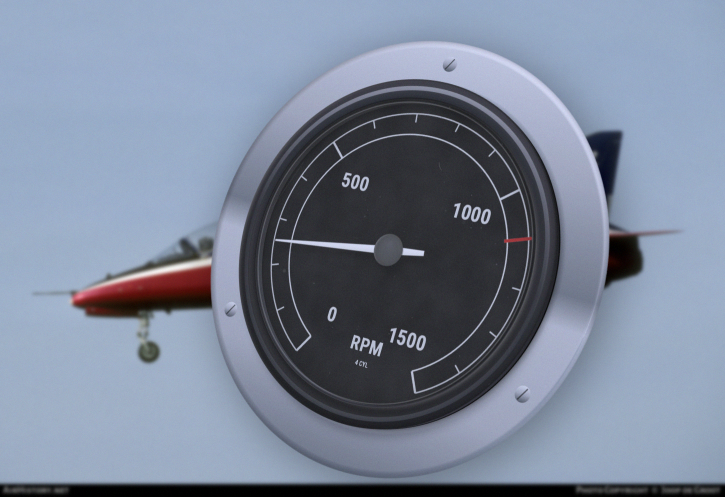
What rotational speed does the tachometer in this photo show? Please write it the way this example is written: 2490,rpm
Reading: 250,rpm
